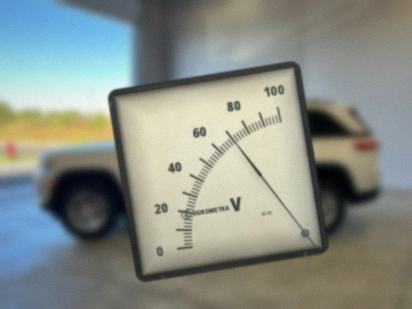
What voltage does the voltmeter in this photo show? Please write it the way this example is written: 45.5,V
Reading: 70,V
